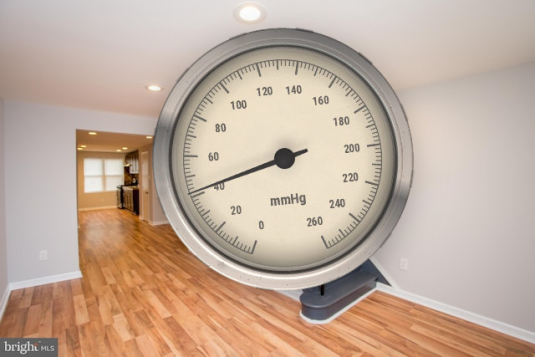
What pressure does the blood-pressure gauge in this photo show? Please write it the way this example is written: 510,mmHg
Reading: 42,mmHg
